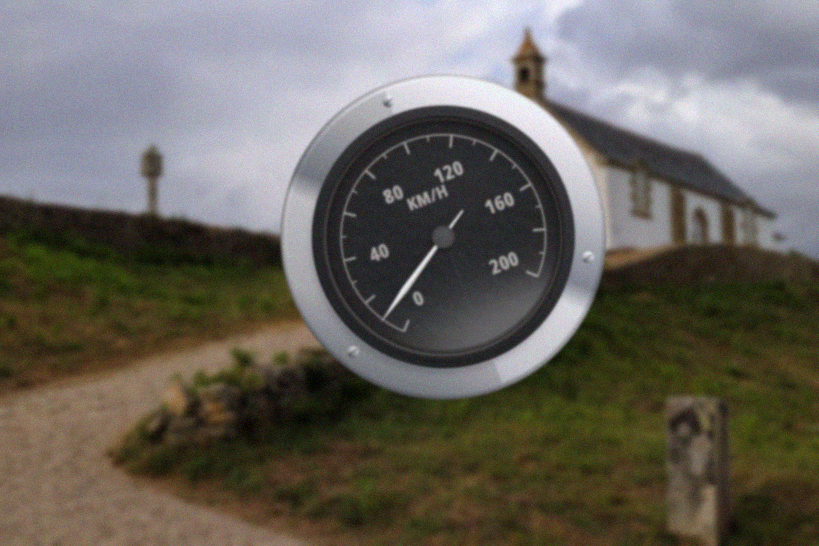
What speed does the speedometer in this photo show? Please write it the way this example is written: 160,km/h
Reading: 10,km/h
